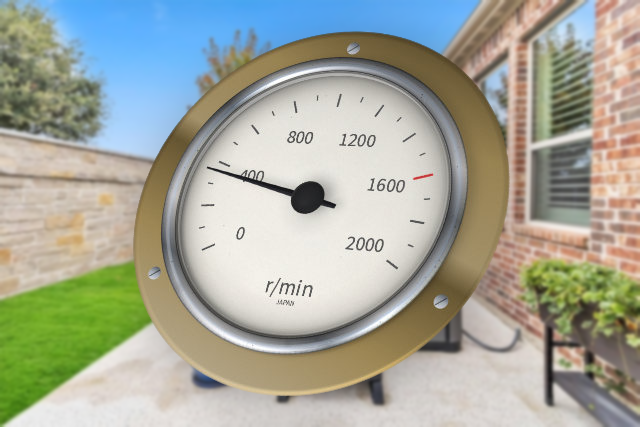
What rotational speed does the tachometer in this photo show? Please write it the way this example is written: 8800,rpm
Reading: 350,rpm
